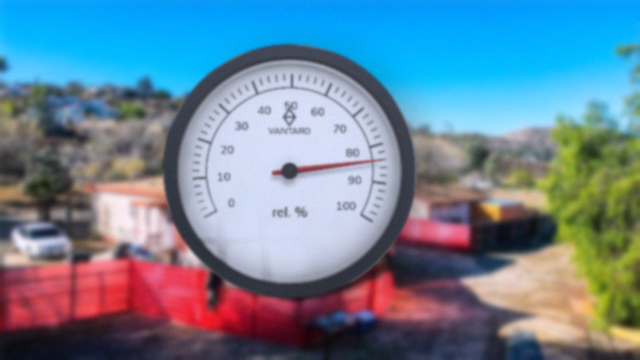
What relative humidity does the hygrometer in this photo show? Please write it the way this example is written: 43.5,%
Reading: 84,%
